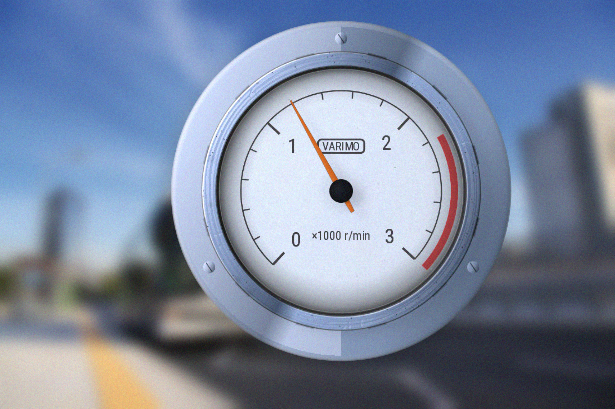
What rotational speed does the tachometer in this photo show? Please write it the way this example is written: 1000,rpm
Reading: 1200,rpm
